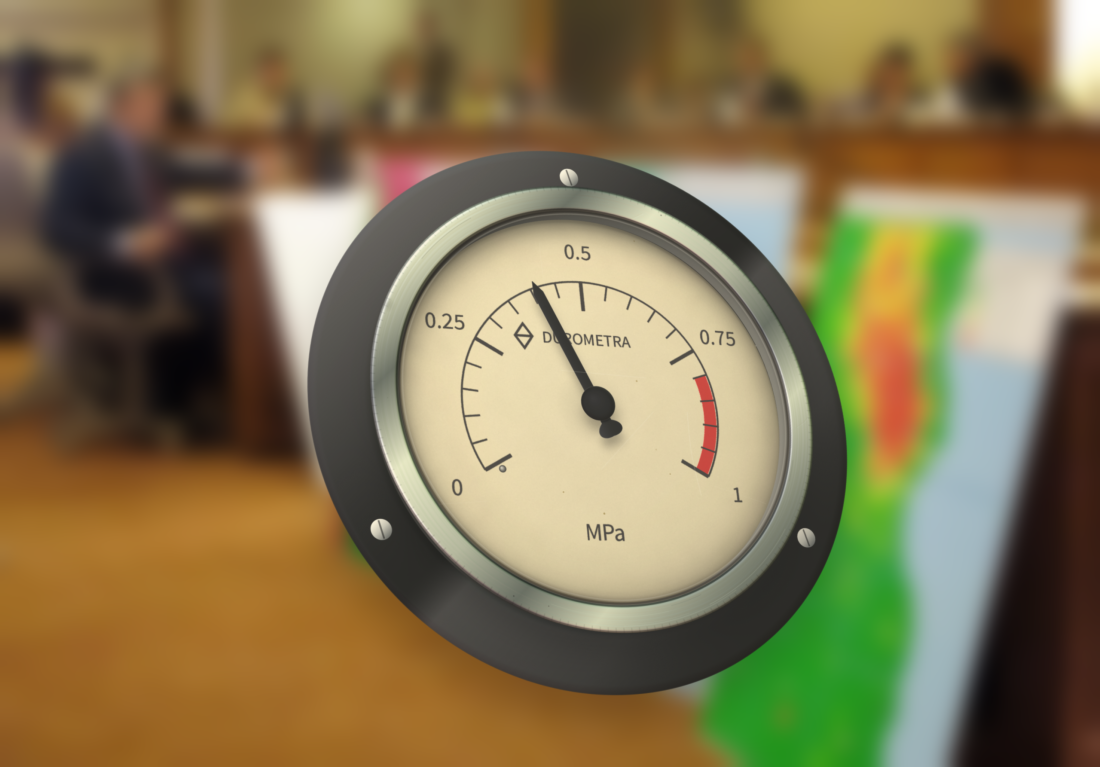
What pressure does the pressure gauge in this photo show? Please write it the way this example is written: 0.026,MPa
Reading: 0.4,MPa
